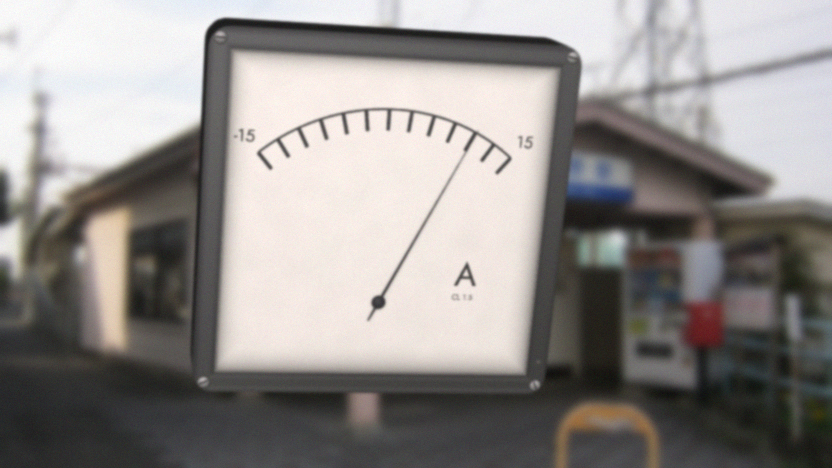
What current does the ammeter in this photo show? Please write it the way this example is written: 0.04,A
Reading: 10,A
